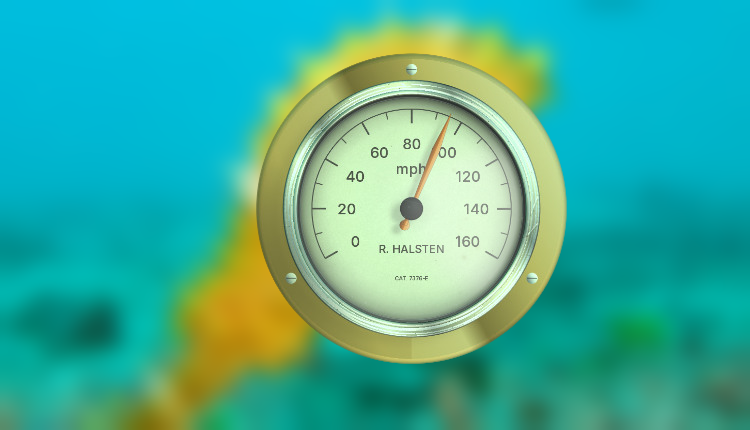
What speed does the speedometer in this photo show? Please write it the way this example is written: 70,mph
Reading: 95,mph
